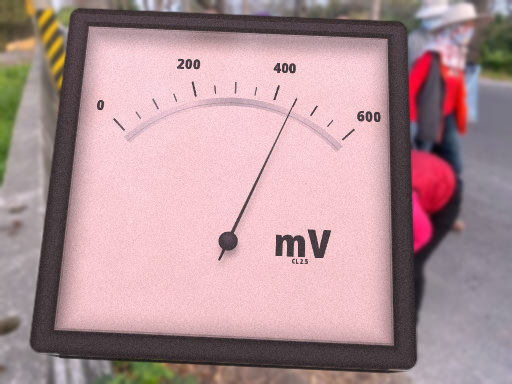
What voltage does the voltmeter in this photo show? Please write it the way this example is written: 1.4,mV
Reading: 450,mV
